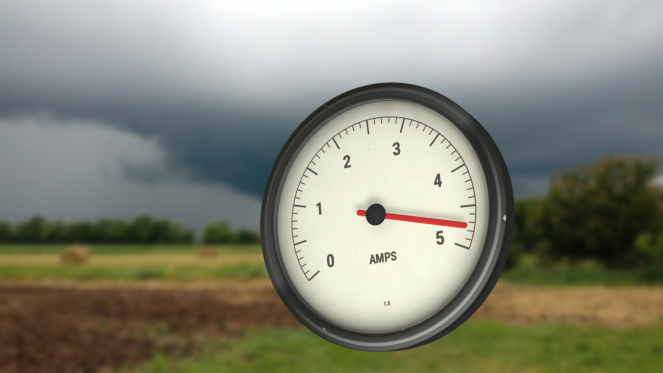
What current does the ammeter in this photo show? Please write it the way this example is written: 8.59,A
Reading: 4.75,A
